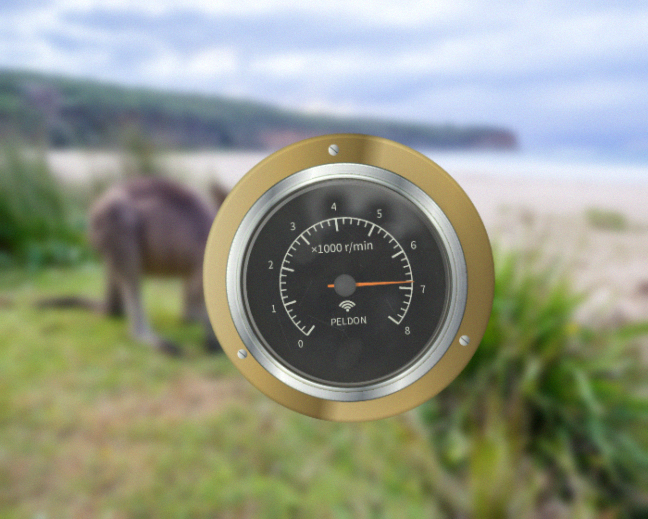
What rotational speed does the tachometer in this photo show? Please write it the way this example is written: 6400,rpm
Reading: 6800,rpm
